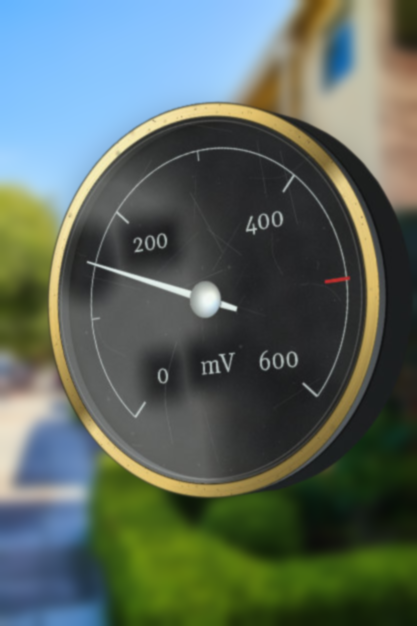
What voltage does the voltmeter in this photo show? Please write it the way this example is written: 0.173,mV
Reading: 150,mV
